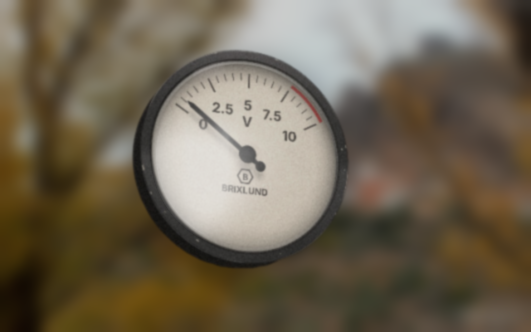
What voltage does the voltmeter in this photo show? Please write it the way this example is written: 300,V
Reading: 0.5,V
